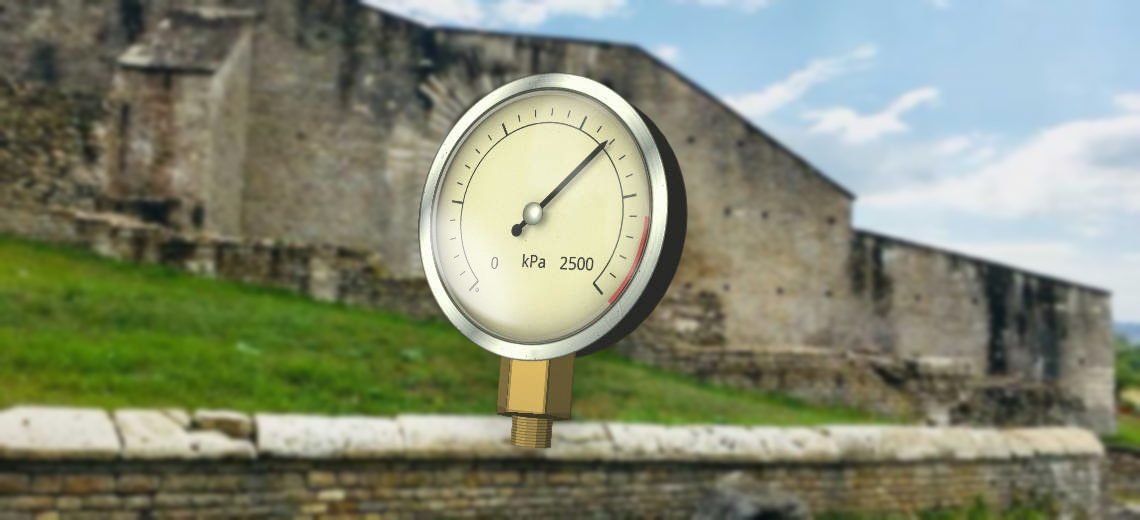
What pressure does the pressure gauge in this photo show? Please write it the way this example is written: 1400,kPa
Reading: 1700,kPa
